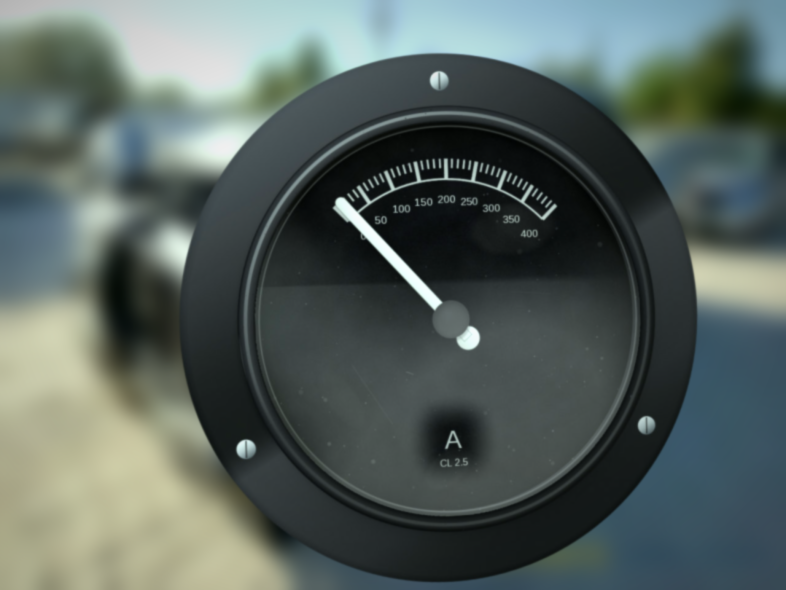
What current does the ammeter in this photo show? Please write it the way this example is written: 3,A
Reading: 10,A
